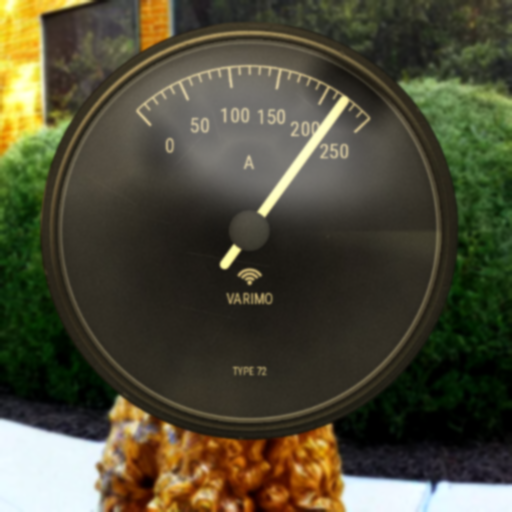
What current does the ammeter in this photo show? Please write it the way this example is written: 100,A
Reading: 220,A
